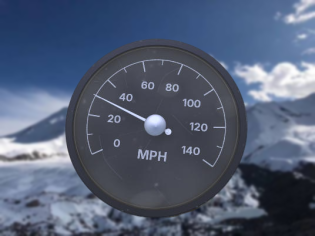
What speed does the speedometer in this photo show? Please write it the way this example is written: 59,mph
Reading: 30,mph
